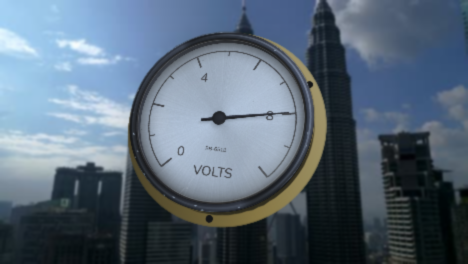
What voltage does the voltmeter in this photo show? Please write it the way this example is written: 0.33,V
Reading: 8,V
